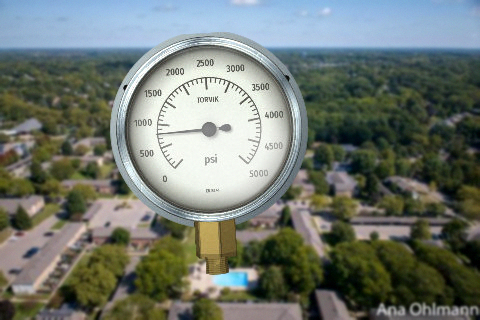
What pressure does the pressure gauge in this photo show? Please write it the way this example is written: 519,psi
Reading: 800,psi
